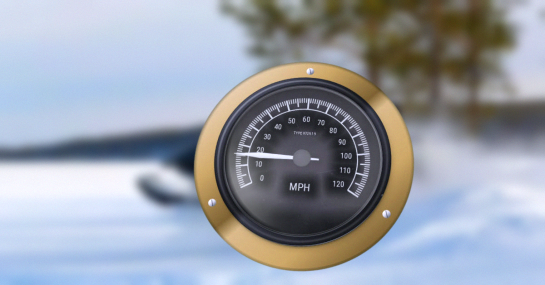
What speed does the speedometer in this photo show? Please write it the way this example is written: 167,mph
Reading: 15,mph
